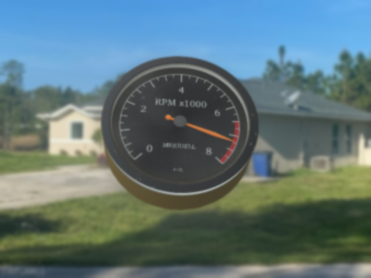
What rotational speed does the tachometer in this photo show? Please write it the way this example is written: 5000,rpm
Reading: 7250,rpm
